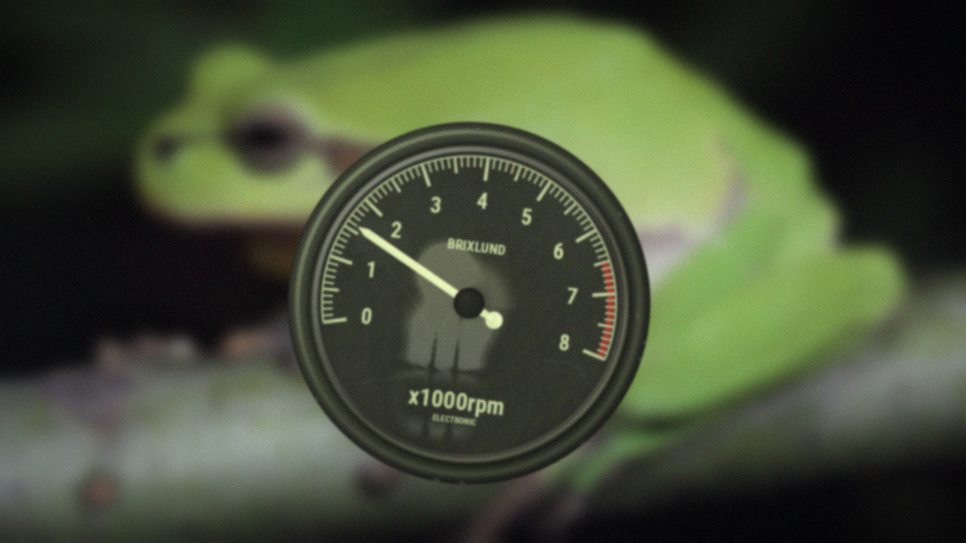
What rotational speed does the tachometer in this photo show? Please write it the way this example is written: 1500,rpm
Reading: 1600,rpm
